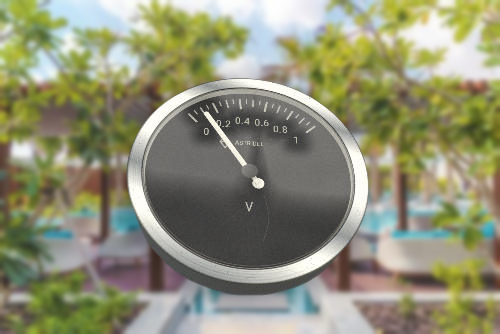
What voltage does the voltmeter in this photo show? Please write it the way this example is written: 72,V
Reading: 0.1,V
